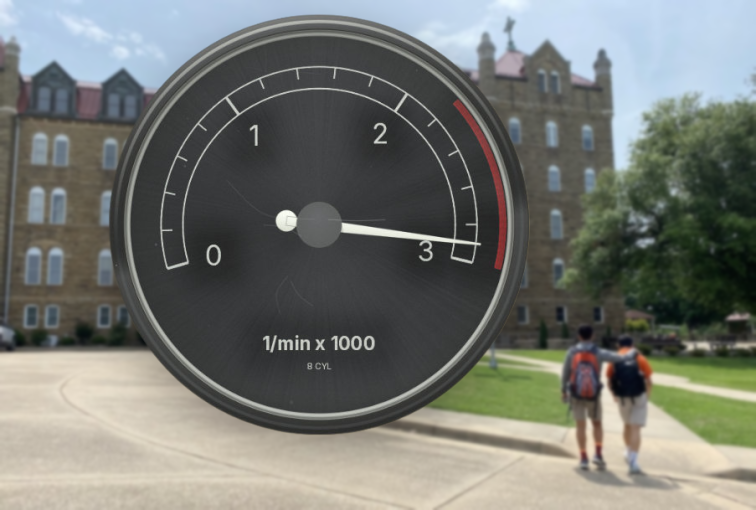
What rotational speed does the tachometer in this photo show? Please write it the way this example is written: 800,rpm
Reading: 2900,rpm
